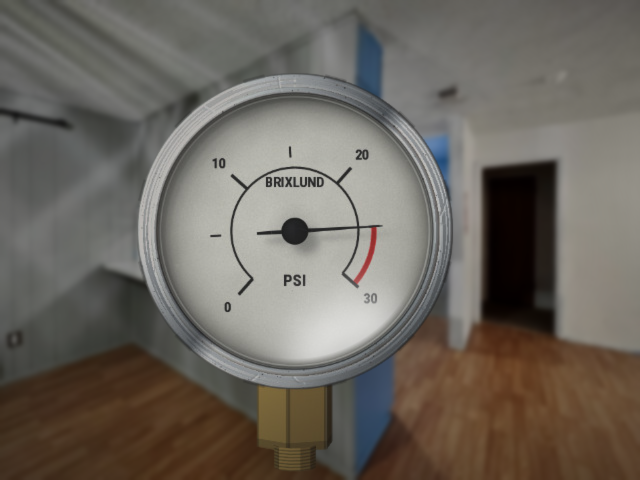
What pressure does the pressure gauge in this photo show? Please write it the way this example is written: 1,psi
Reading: 25,psi
